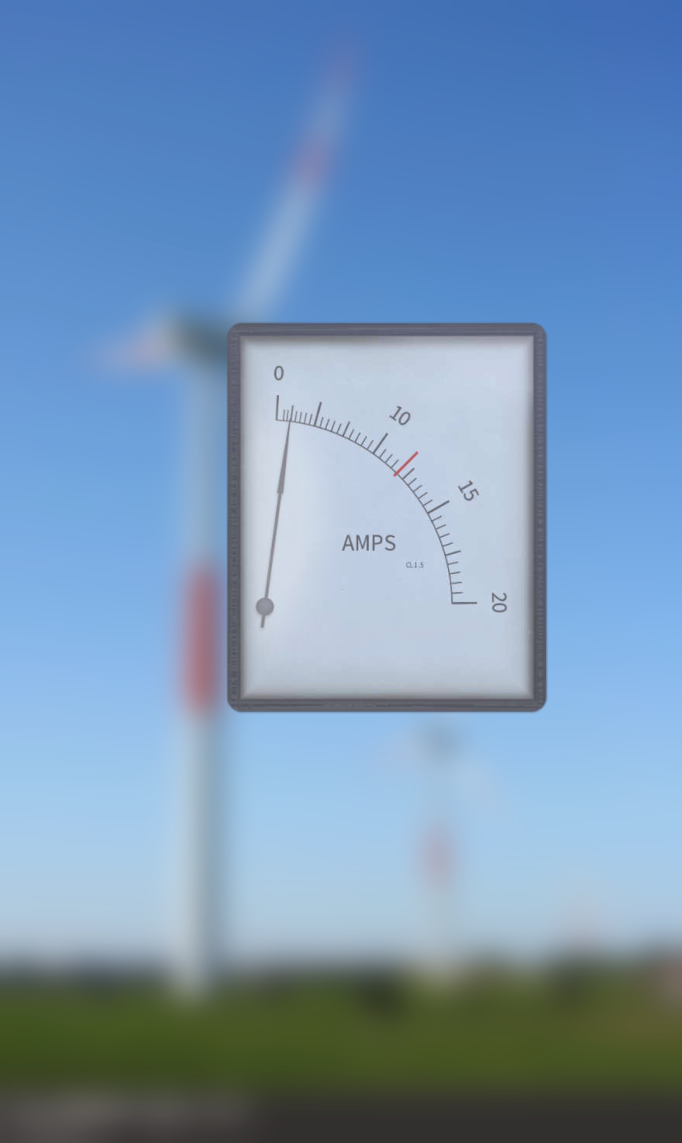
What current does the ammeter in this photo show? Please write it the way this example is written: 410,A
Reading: 2.5,A
